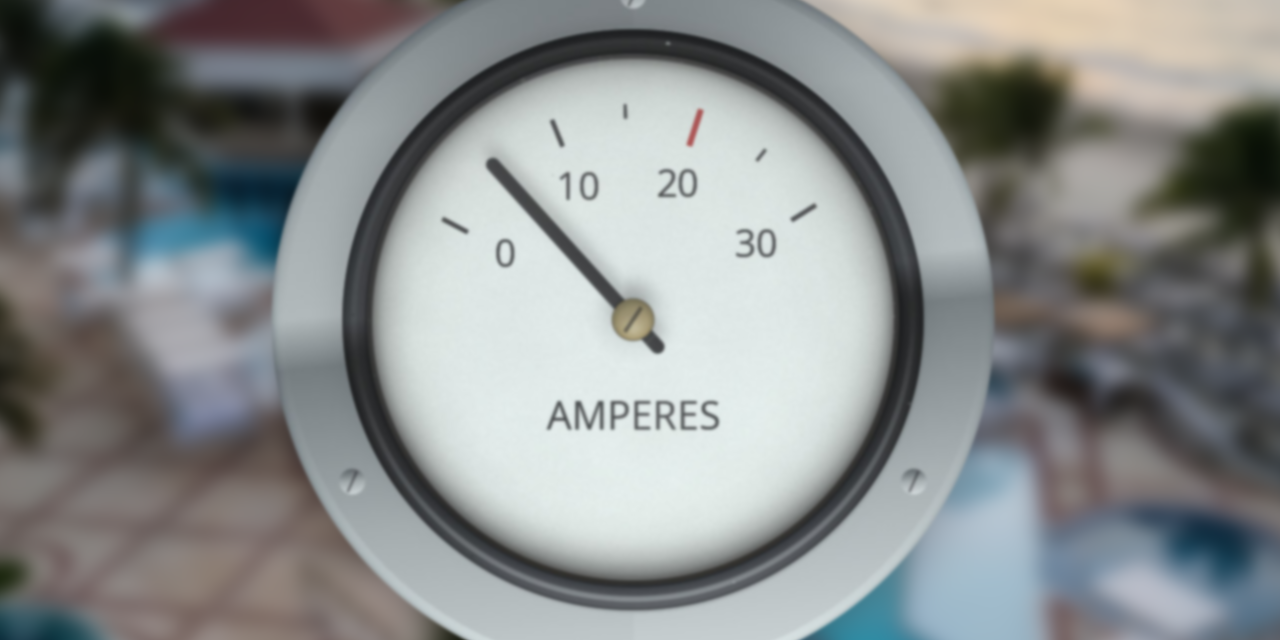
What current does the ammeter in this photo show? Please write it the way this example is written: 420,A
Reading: 5,A
